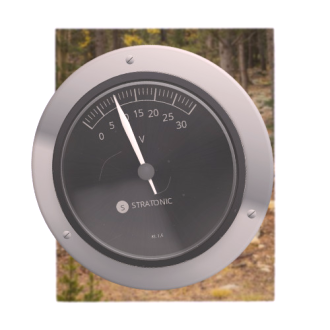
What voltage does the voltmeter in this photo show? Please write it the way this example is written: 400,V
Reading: 10,V
